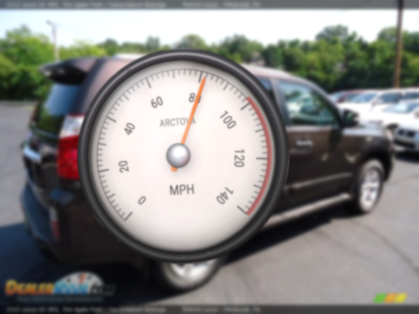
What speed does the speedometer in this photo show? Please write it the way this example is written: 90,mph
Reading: 82,mph
